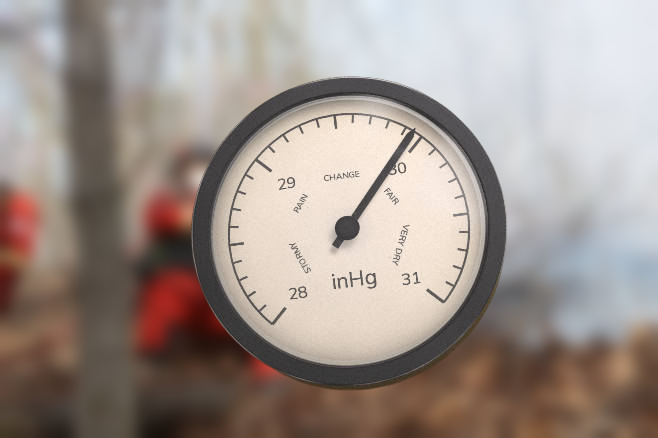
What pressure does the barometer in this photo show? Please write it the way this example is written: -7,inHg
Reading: 29.95,inHg
